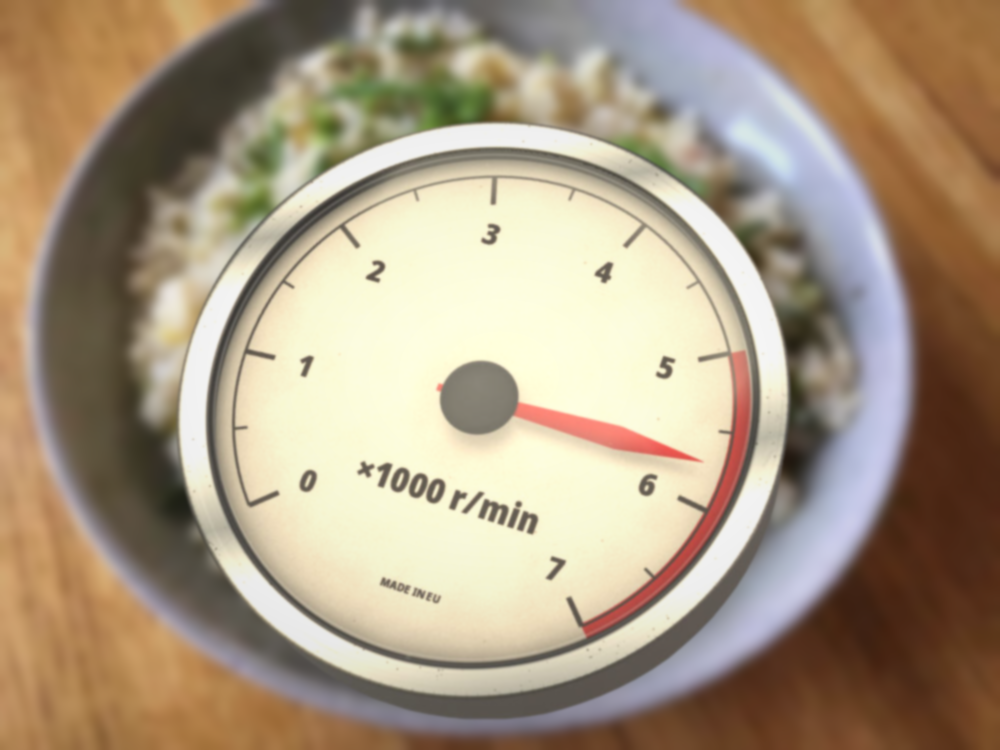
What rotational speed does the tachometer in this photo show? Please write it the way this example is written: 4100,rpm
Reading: 5750,rpm
